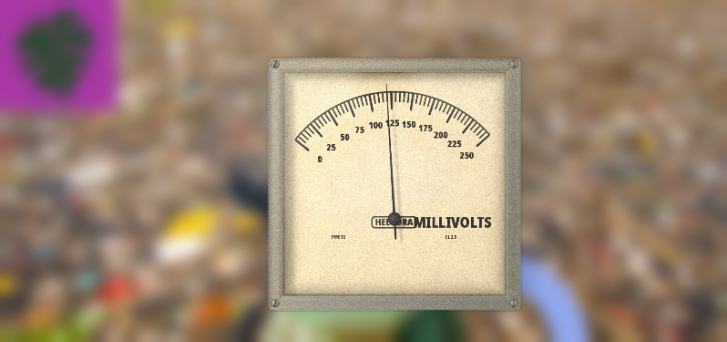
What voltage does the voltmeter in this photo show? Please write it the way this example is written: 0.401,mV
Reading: 120,mV
